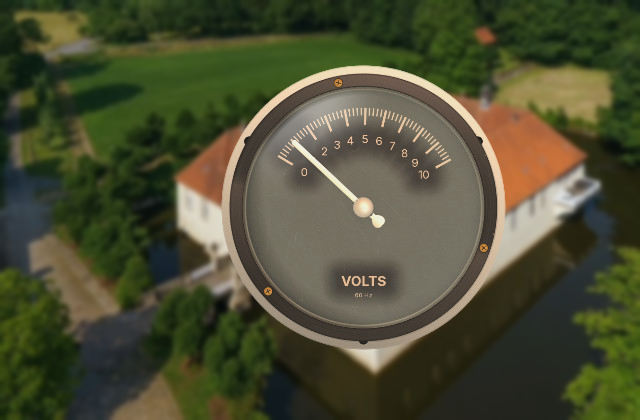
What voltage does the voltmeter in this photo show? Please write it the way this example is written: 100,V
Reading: 1,V
